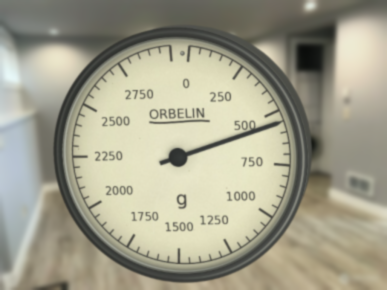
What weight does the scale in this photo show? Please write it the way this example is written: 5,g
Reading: 550,g
